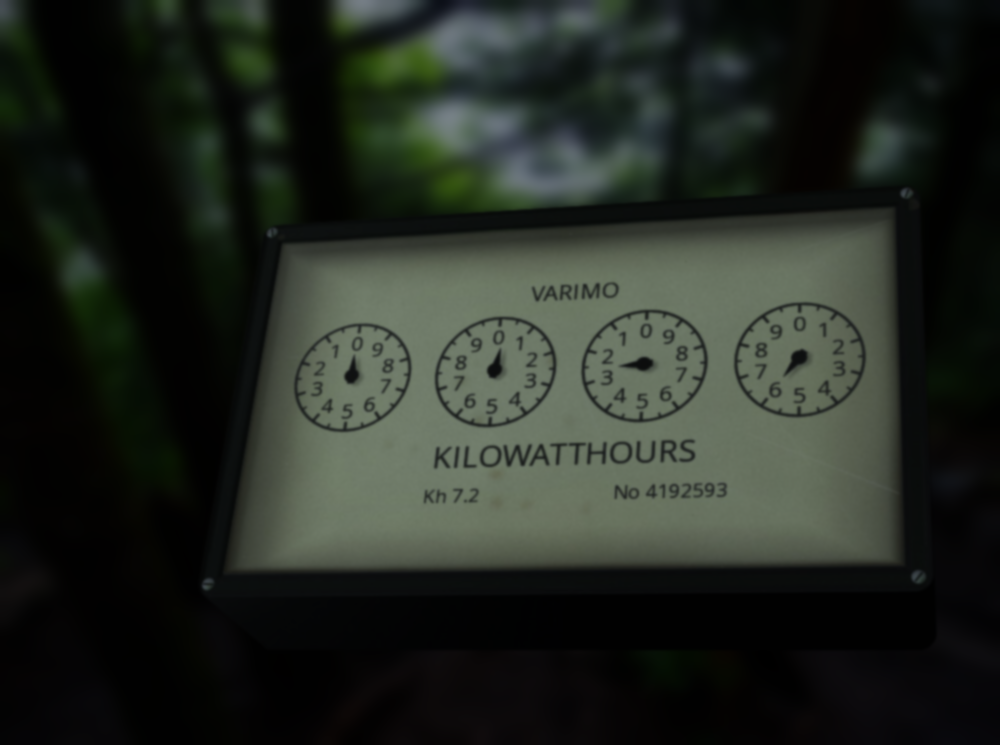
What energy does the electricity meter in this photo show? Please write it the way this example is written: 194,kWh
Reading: 26,kWh
